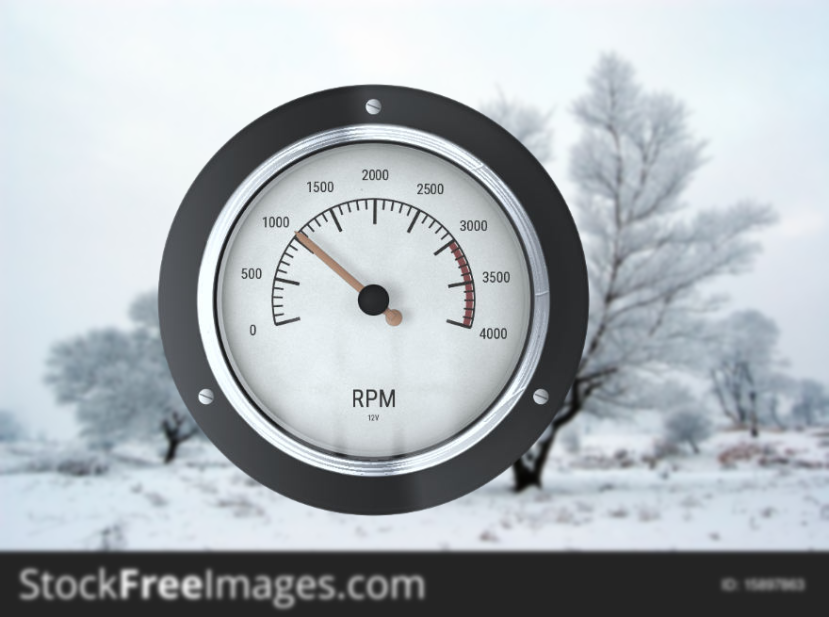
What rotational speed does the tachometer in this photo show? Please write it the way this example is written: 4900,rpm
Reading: 1050,rpm
